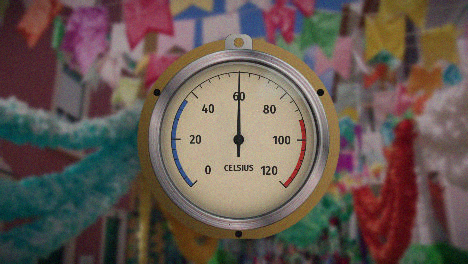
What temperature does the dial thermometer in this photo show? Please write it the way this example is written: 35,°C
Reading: 60,°C
